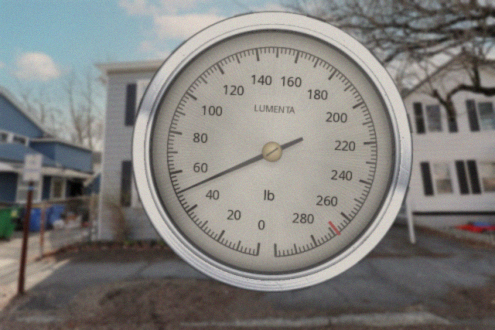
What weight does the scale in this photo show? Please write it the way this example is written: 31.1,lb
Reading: 50,lb
